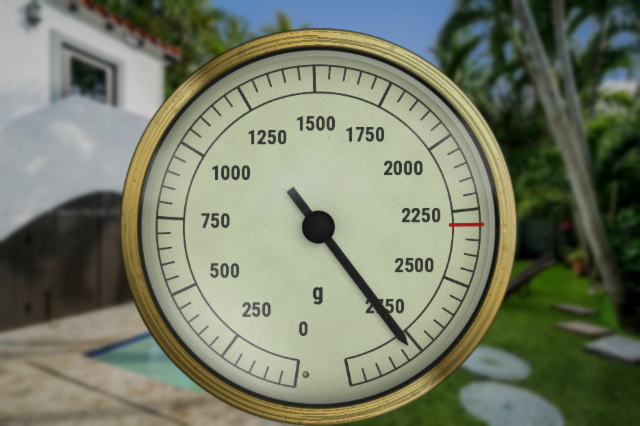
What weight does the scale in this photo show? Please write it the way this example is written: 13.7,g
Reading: 2775,g
